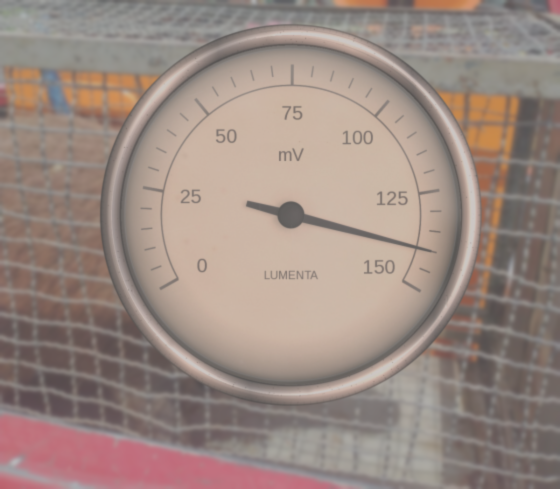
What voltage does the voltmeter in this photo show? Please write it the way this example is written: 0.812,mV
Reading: 140,mV
